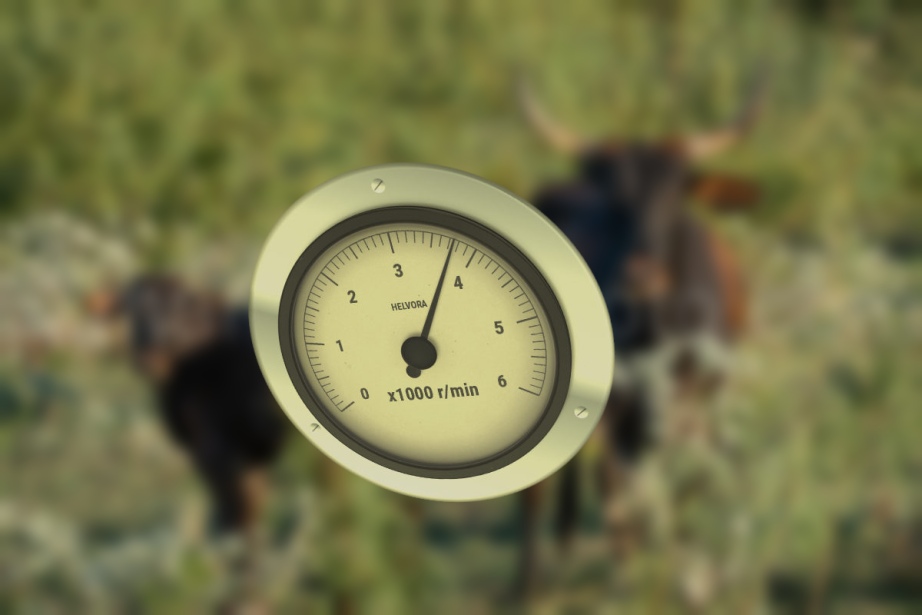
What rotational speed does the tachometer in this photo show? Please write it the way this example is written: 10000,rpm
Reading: 3750,rpm
